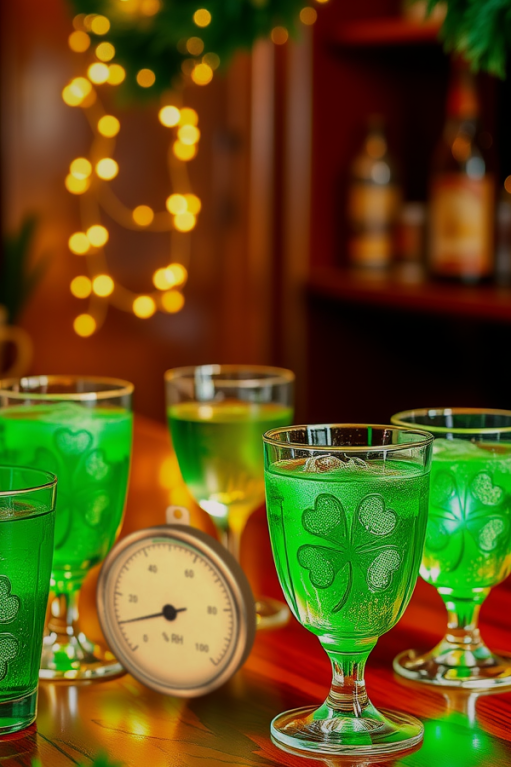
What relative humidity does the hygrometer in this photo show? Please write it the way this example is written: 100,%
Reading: 10,%
